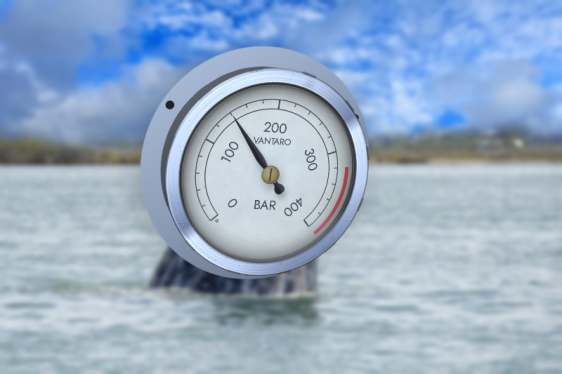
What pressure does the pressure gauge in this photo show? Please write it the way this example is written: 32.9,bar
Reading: 140,bar
